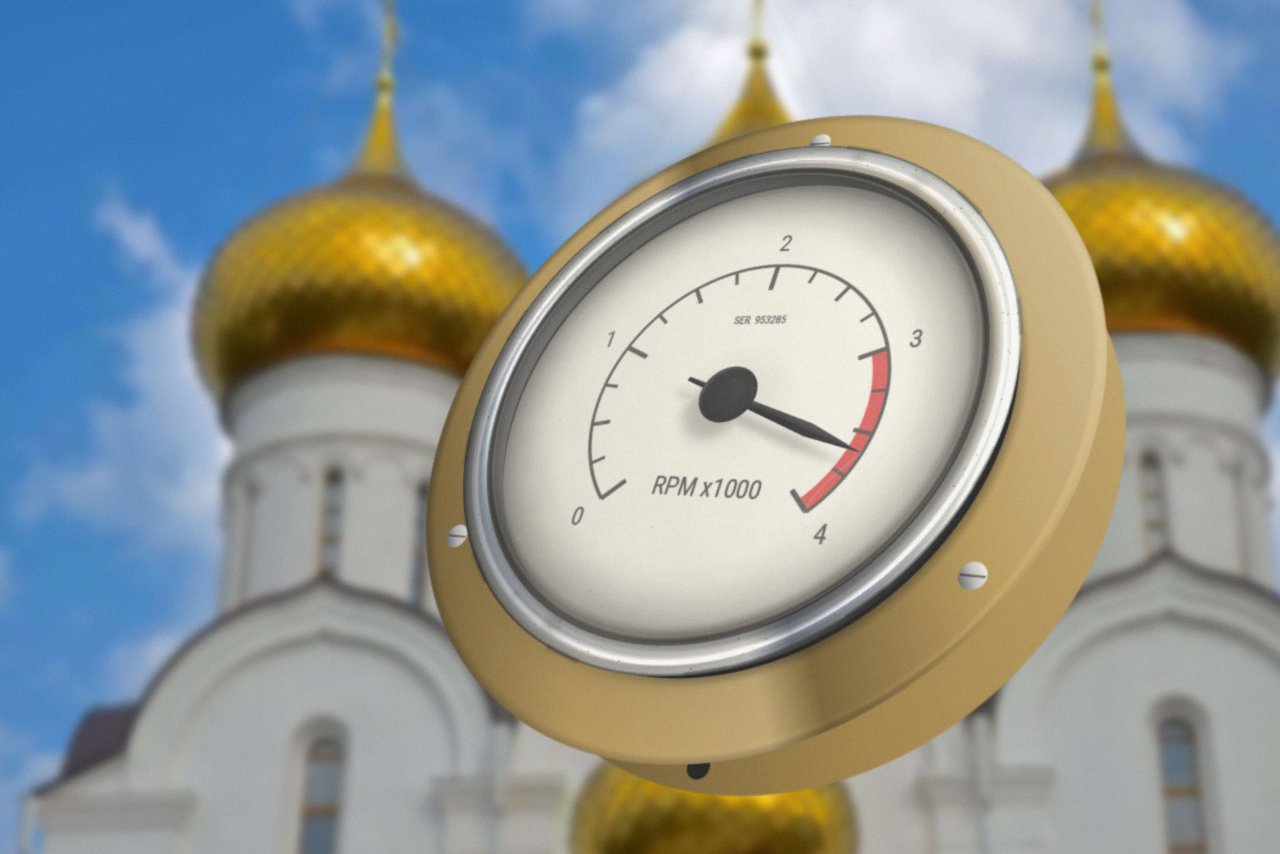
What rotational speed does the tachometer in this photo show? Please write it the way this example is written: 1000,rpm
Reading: 3625,rpm
